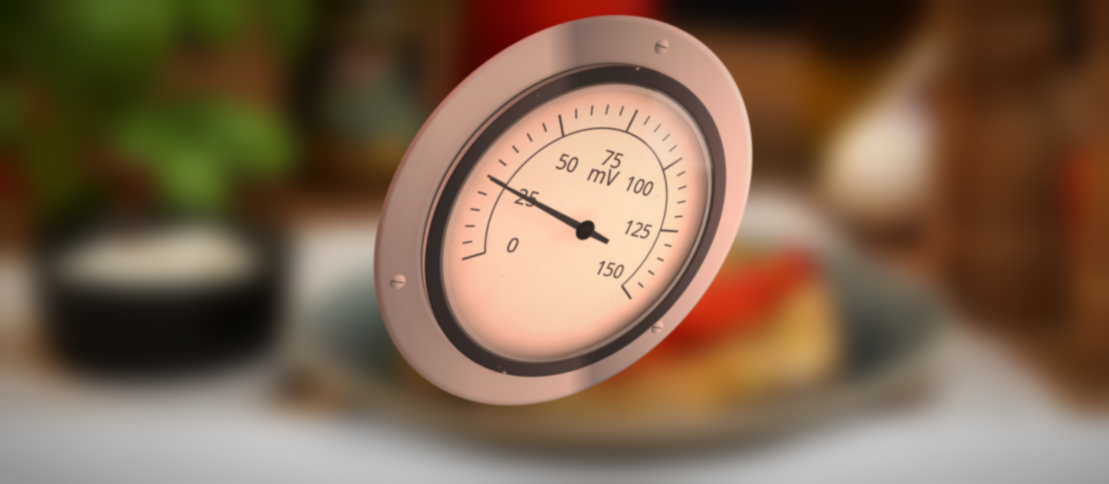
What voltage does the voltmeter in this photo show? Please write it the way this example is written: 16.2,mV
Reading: 25,mV
